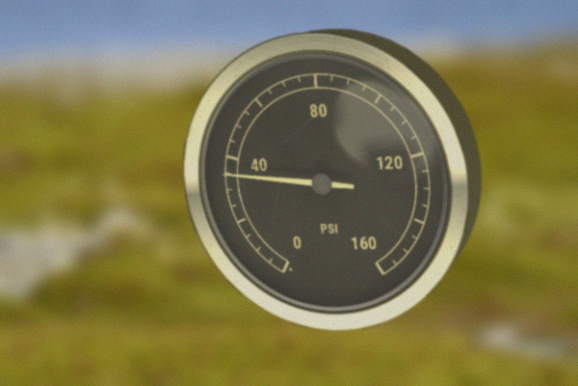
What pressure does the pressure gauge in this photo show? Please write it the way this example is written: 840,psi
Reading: 35,psi
